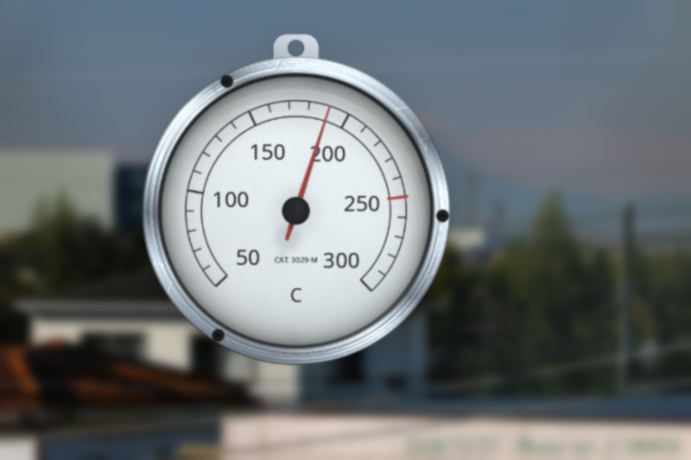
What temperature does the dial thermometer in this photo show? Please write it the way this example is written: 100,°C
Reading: 190,°C
